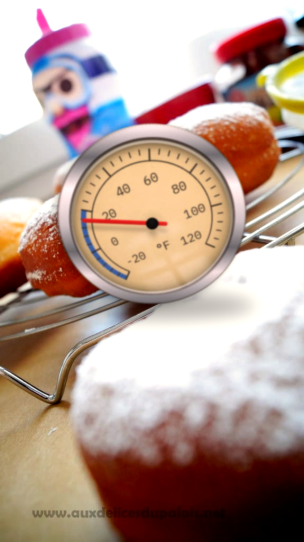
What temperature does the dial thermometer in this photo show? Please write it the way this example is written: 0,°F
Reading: 16,°F
